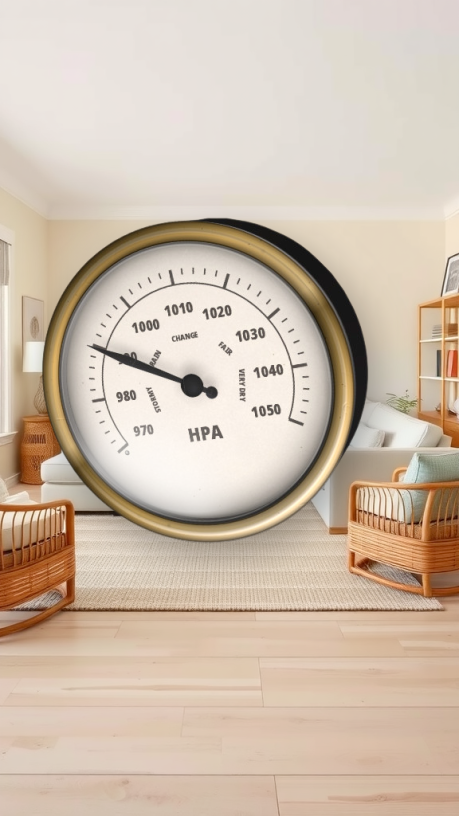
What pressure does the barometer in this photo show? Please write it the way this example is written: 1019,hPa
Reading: 990,hPa
